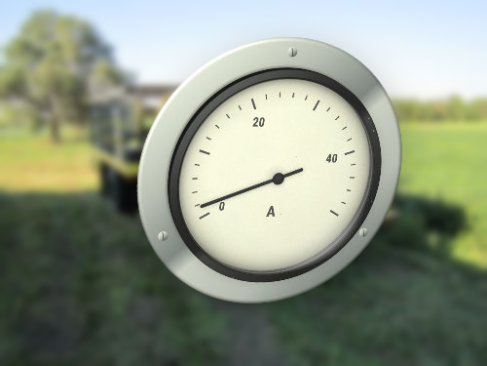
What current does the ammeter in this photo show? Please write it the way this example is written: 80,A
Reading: 2,A
